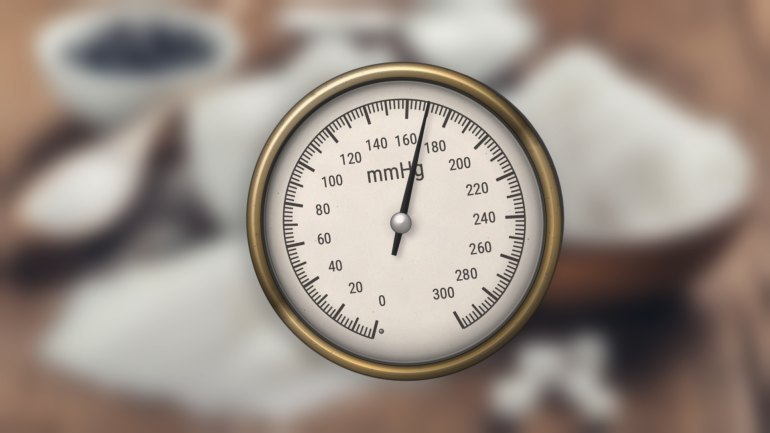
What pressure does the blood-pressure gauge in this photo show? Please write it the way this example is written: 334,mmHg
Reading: 170,mmHg
